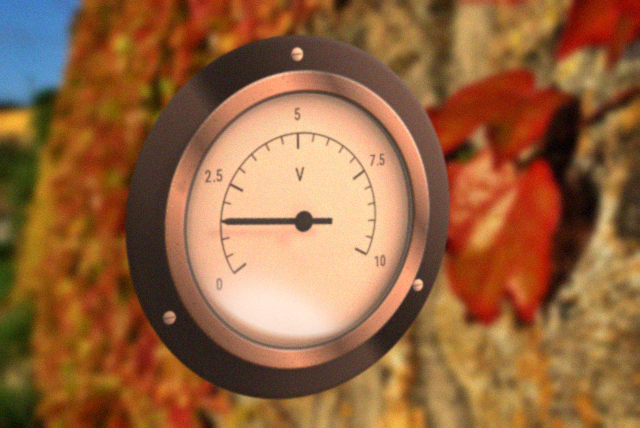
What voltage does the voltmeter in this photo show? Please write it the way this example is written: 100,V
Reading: 1.5,V
